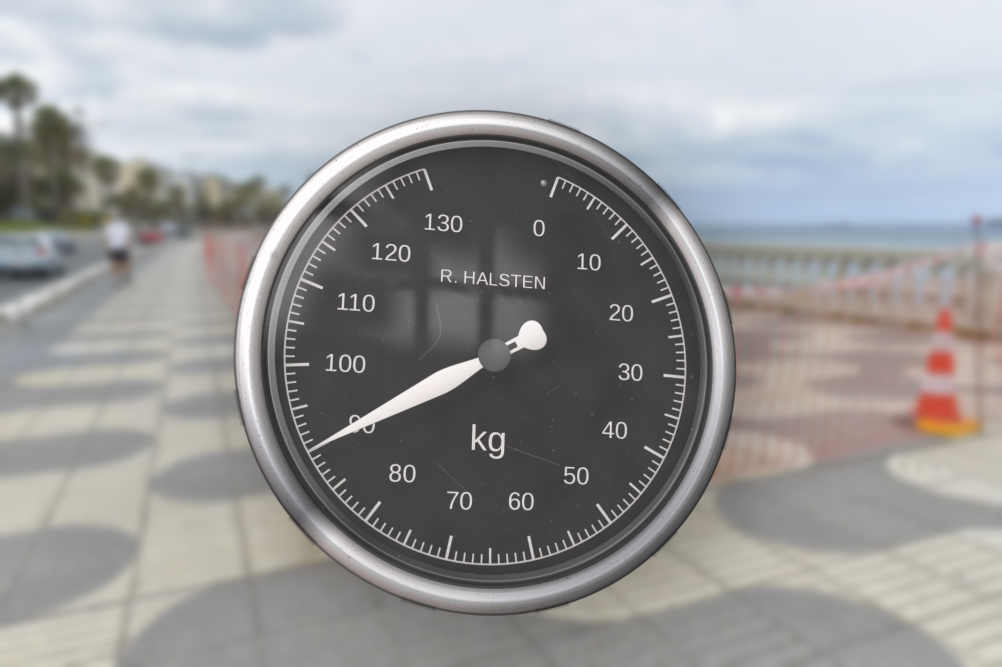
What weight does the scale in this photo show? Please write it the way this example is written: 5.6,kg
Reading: 90,kg
